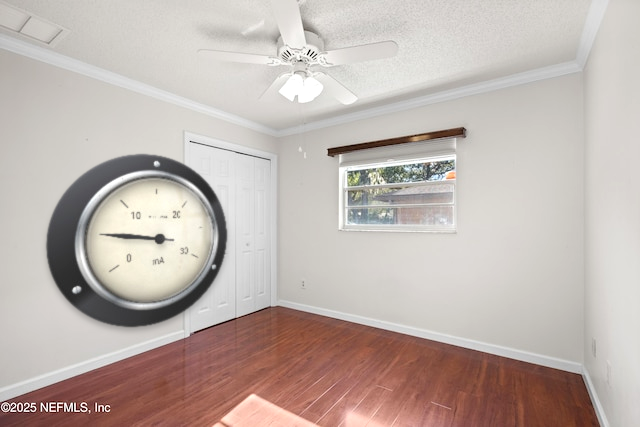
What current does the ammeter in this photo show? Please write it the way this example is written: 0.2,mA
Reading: 5,mA
